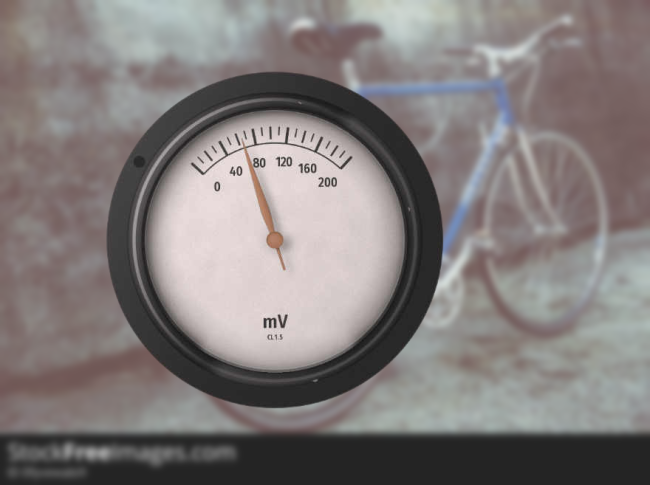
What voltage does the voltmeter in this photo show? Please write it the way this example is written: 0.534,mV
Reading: 65,mV
